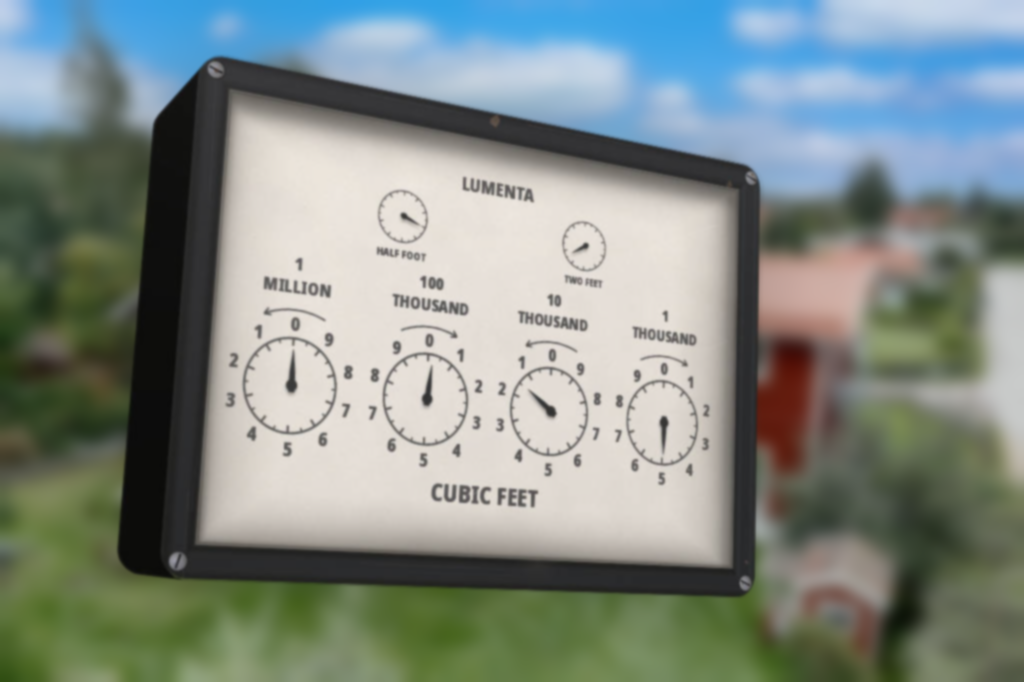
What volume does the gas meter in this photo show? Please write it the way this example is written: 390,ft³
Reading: 1500,ft³
